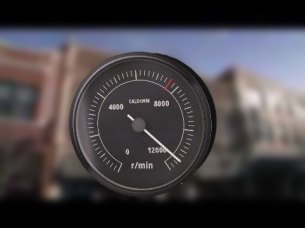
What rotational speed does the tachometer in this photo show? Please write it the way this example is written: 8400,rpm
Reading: 11400,rpm
